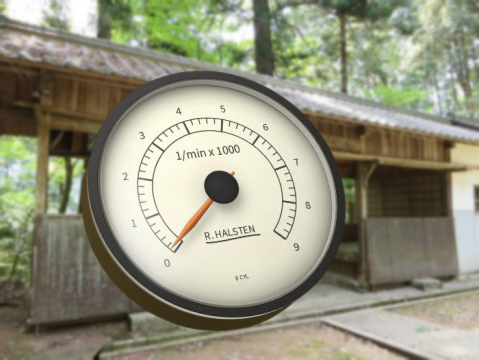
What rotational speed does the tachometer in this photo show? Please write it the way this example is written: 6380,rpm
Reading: 100,rpm
